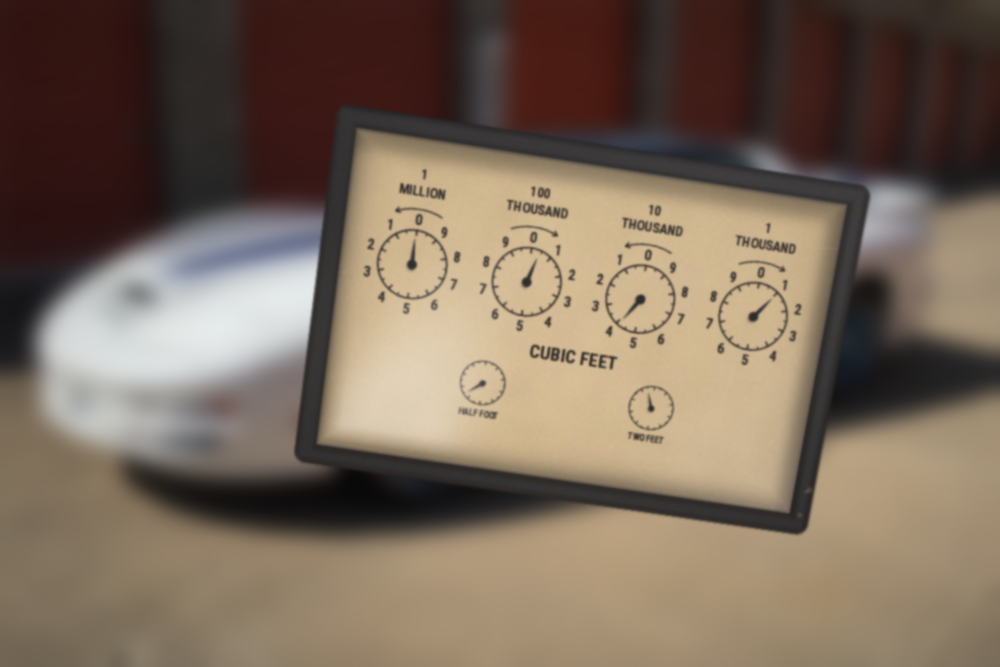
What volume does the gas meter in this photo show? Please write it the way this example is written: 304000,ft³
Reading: 4100,ft³
